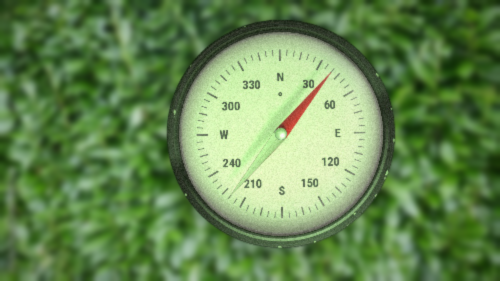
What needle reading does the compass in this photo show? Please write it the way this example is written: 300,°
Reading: 40,°
